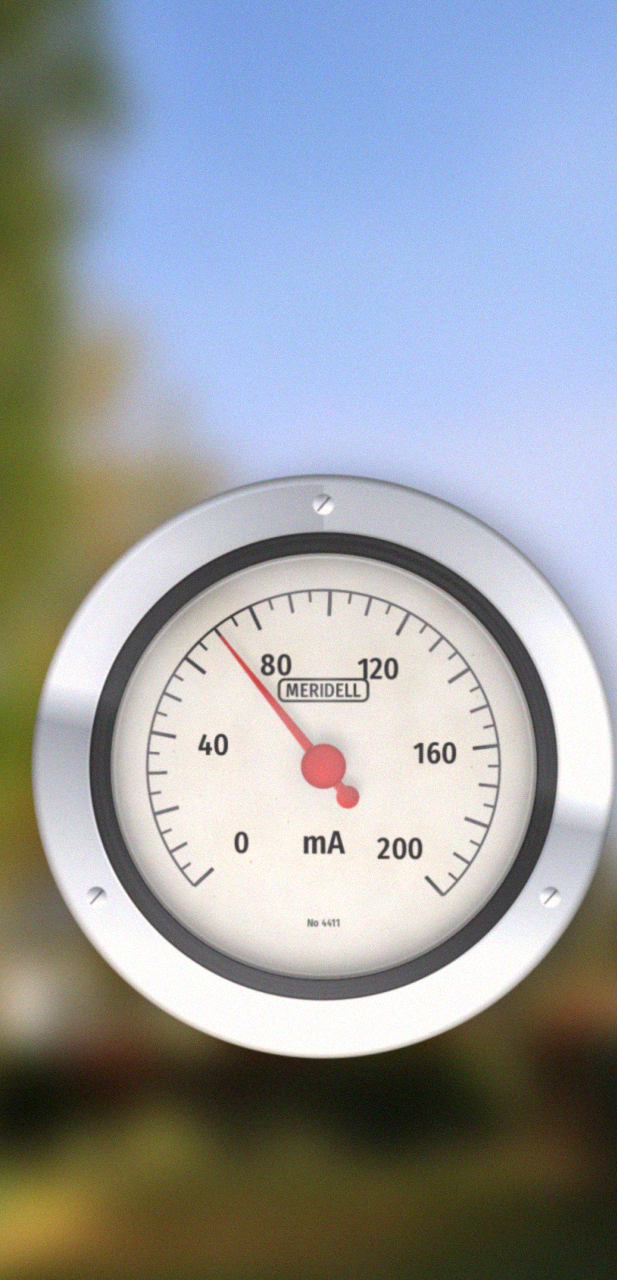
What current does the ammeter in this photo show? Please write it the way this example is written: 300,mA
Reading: 70,mA
